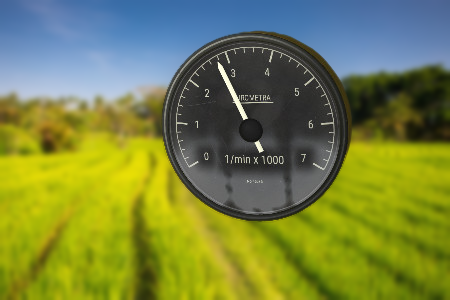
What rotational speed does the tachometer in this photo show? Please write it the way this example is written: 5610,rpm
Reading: 2800,rpm
